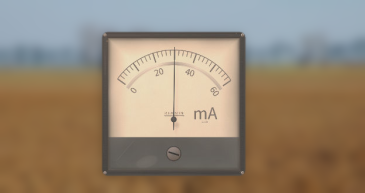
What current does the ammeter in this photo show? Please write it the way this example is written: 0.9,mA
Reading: 30,mA
